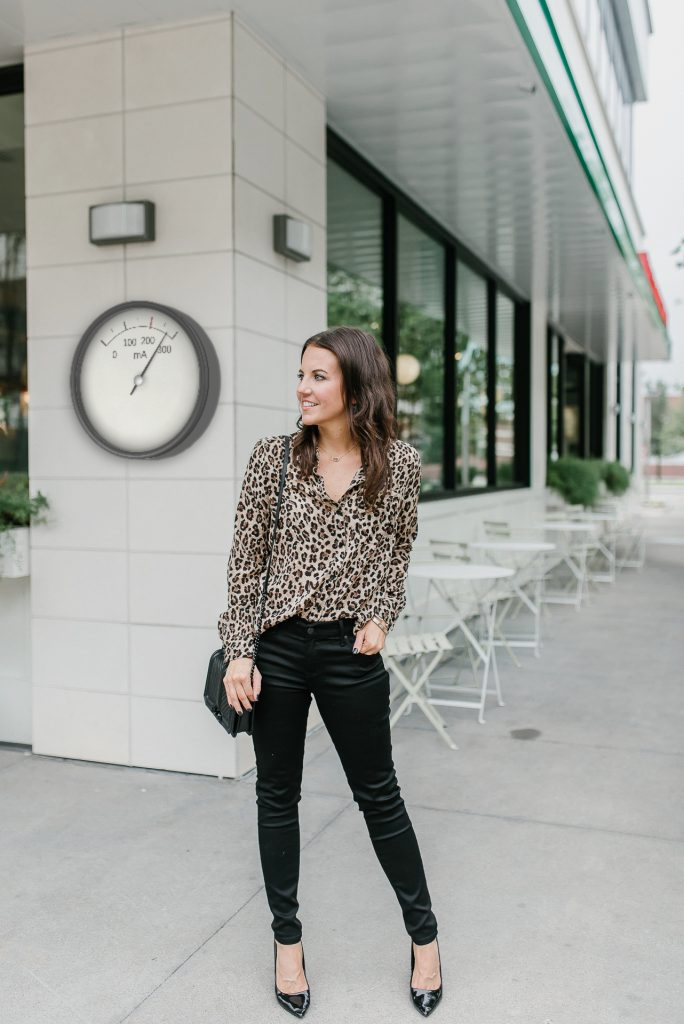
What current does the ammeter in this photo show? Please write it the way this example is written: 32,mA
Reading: 275,mA
